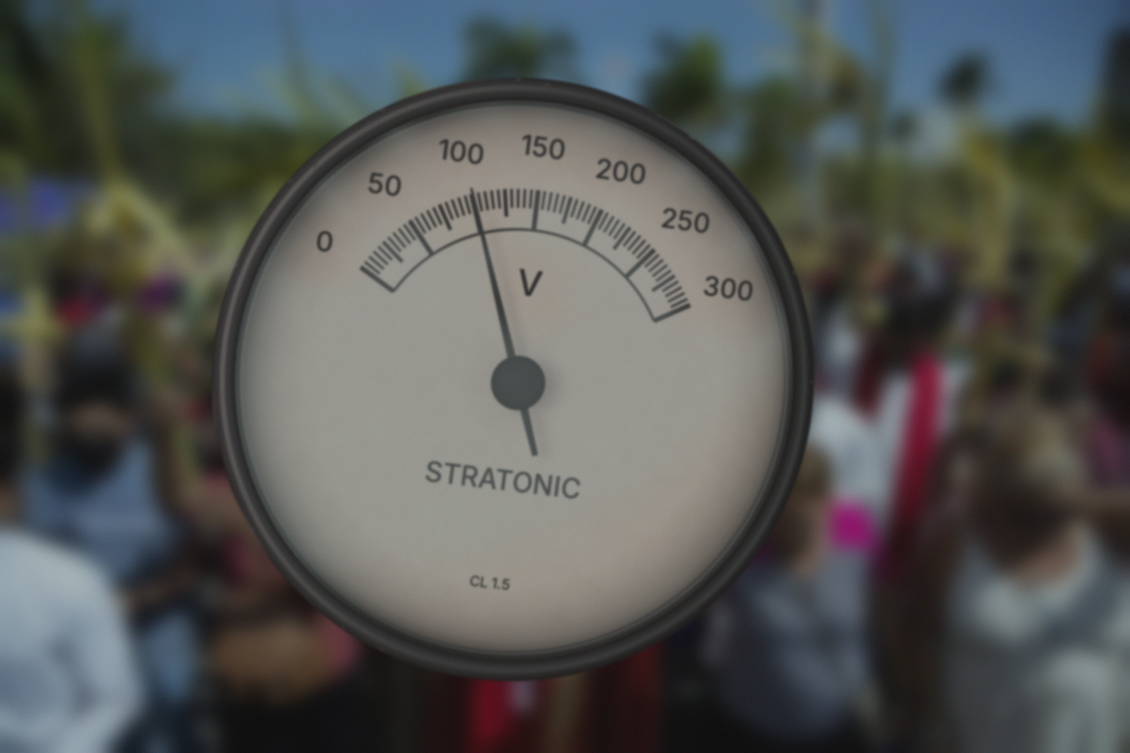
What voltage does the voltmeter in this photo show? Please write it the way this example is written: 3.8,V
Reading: 100,V
